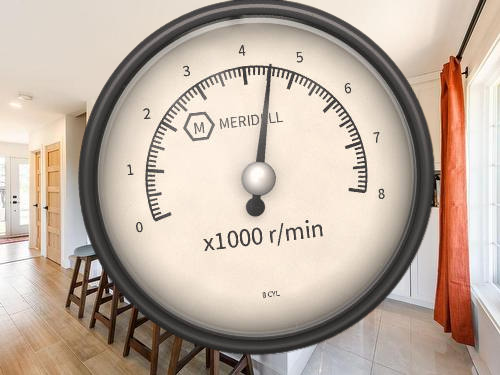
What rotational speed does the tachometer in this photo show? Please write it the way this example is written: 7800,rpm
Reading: 4500,rpm
